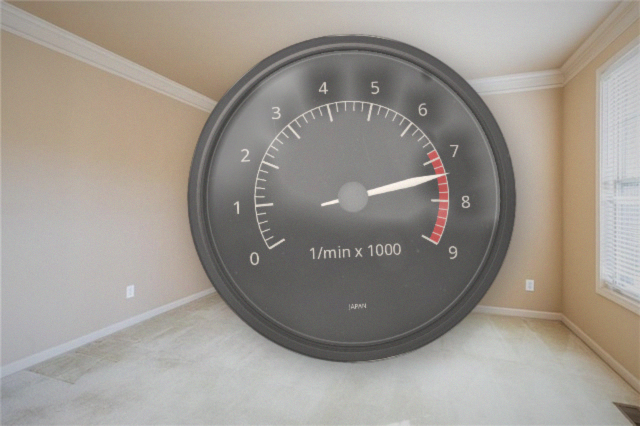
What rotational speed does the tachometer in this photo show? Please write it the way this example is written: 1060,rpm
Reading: 7400,rpm
